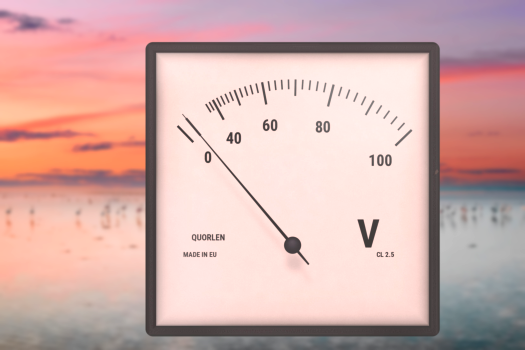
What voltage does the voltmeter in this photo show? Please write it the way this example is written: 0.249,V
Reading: 20,V
